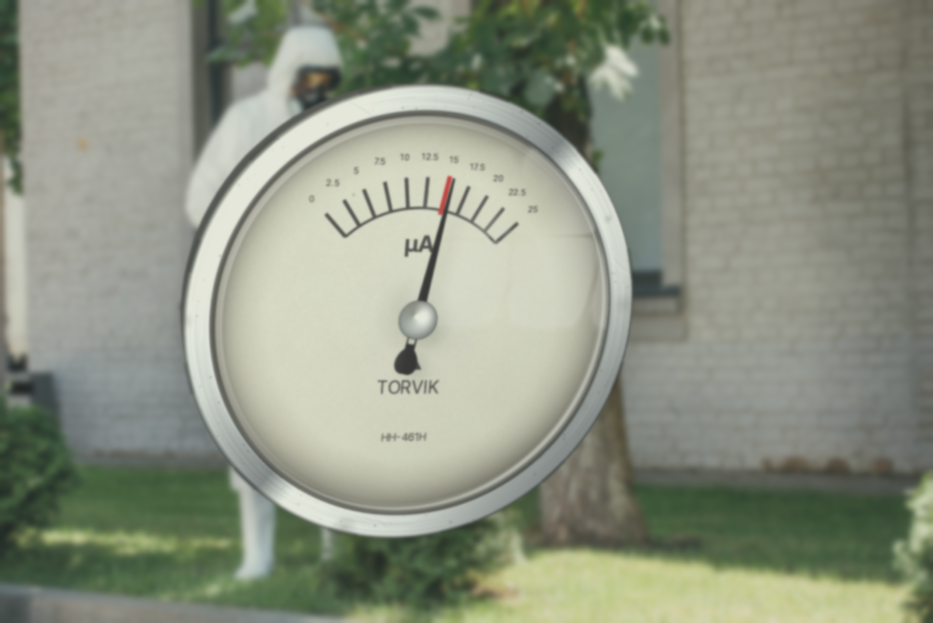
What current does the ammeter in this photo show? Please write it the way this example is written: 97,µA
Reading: 15,µA
